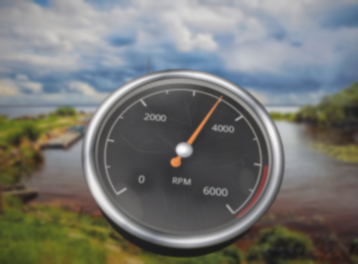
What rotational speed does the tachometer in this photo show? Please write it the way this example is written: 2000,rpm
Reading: 3500,rpm
